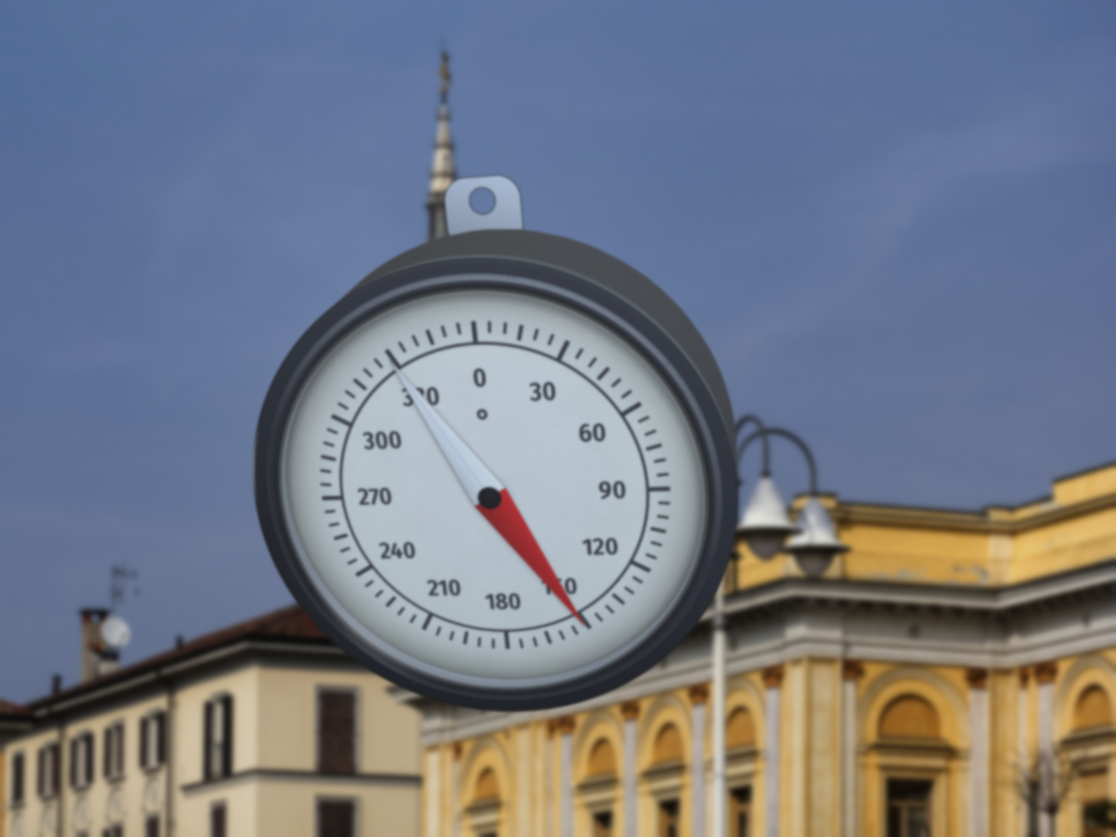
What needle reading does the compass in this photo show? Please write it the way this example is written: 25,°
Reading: 150,°
